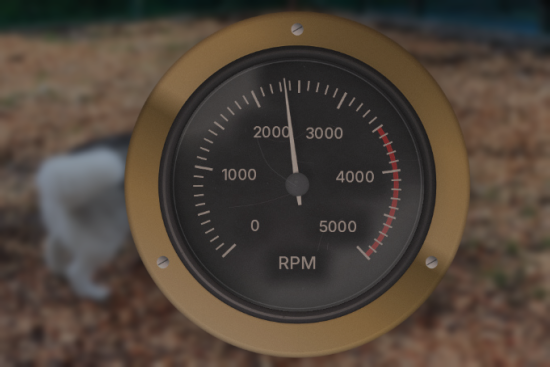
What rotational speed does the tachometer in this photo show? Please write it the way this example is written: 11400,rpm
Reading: 2350,rpm
